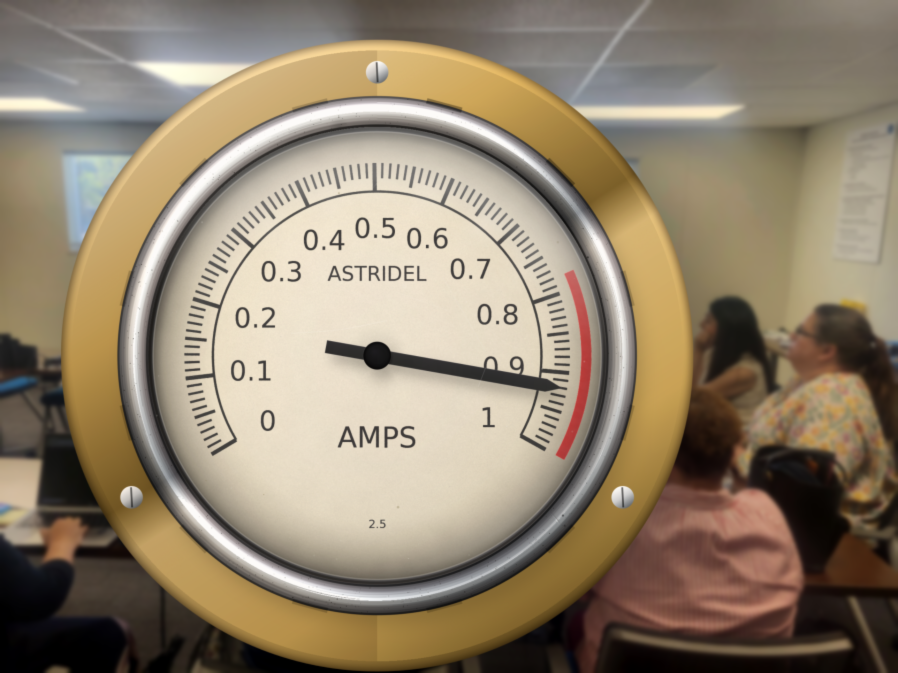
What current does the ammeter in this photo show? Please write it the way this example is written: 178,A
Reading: 0.92,A
